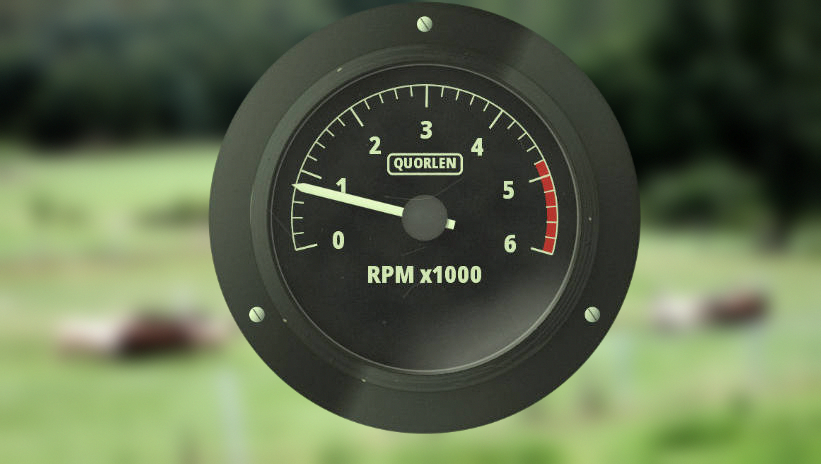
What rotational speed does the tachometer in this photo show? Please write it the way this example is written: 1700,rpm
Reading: 800,rpm
